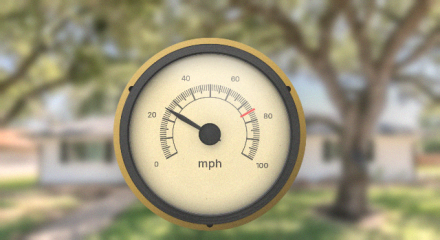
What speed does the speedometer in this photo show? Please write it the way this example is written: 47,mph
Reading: 25,mph
